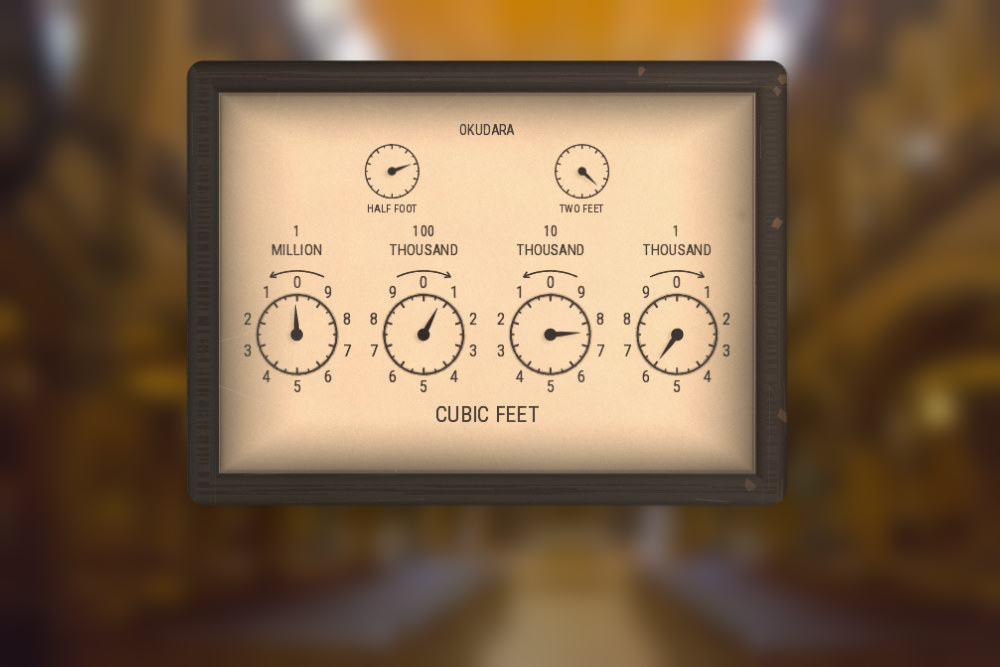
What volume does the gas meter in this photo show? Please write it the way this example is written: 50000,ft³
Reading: 7600,ft³
